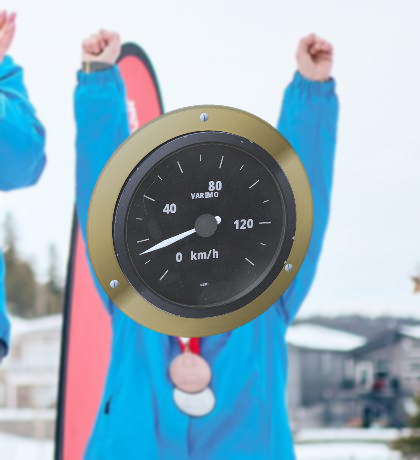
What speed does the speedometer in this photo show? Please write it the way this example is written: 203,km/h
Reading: 15,km/h
